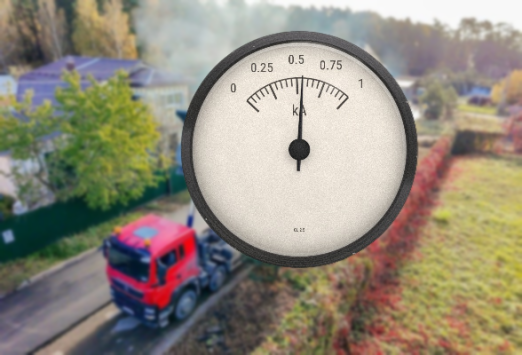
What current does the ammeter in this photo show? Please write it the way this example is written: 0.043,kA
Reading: 0.55,kA
